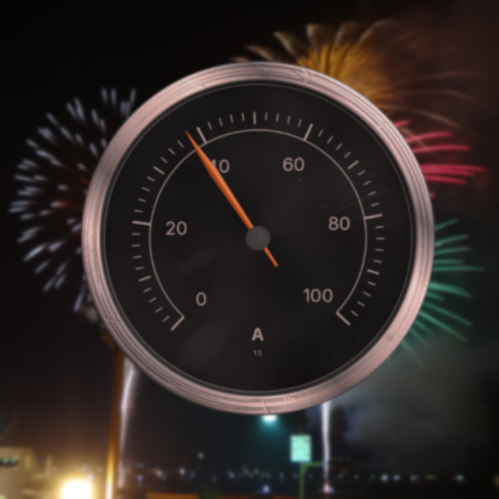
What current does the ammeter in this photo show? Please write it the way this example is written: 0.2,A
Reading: 38,A
